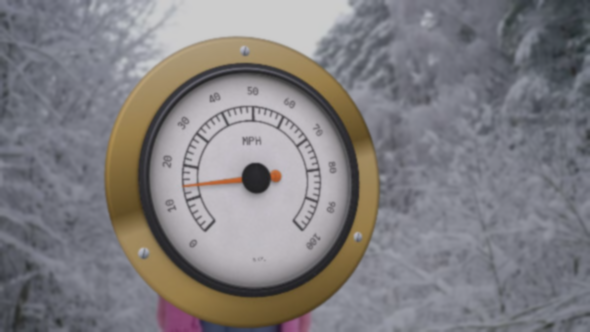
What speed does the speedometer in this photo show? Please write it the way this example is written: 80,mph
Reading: 14,mph
